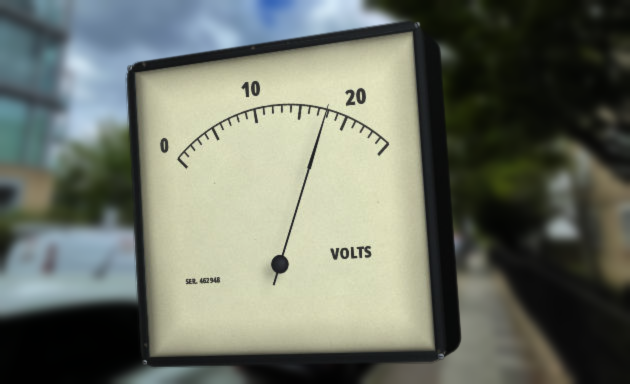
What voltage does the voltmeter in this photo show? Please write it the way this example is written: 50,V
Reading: 18,V
